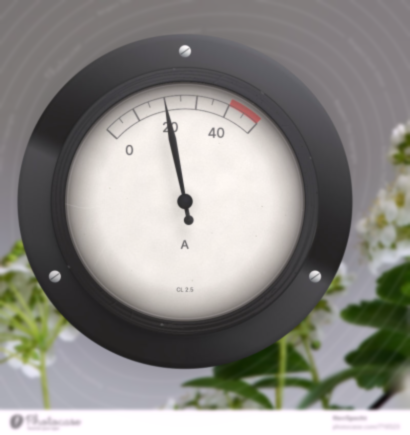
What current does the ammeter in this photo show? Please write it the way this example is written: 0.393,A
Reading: 20,A
